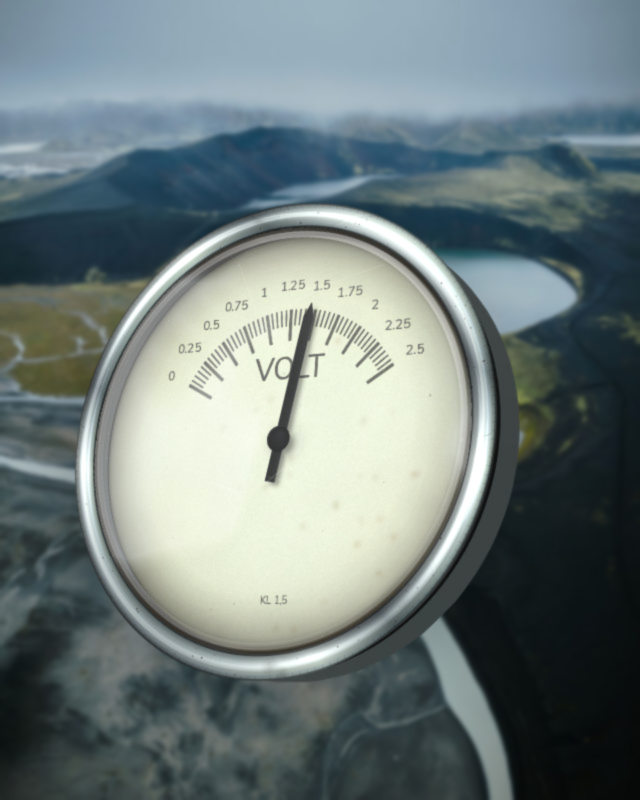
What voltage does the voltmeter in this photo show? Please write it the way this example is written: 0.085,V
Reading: 1.5,V
